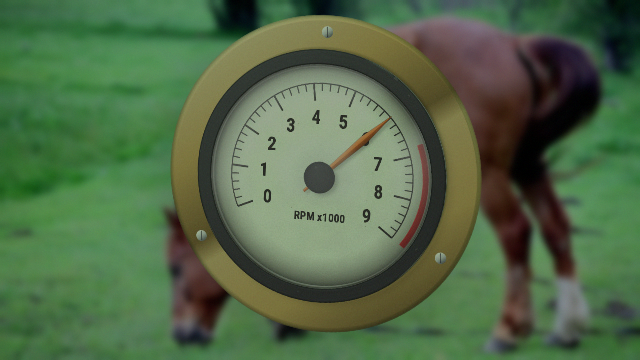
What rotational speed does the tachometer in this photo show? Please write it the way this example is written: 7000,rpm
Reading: 6000,rpm
